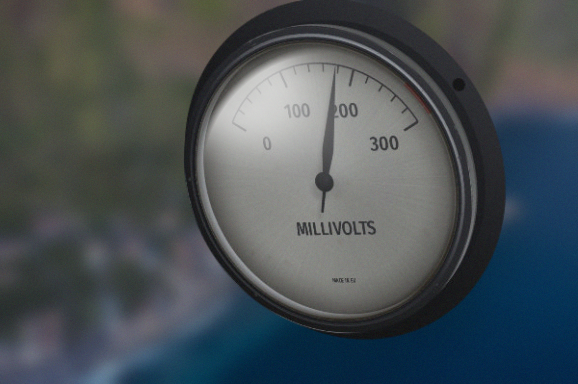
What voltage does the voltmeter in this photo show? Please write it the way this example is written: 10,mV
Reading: 180,mV
